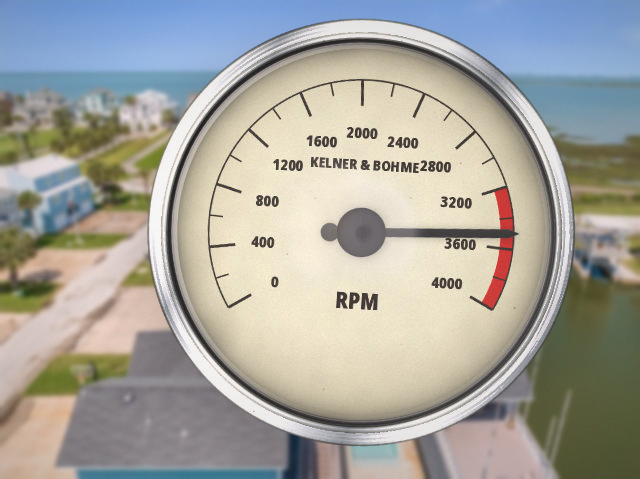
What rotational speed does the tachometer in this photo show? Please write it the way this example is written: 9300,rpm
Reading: 3500,rpm
